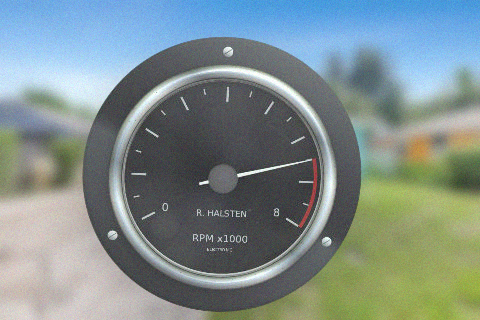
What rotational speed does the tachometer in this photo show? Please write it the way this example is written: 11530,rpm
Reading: 6500,rpm
